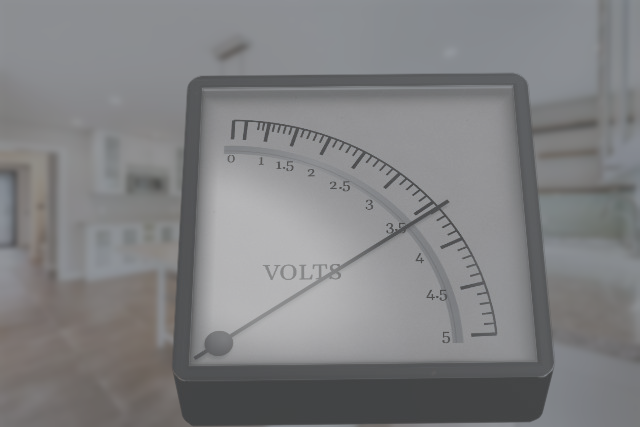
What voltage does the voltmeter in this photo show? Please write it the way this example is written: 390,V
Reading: 3.6,V
